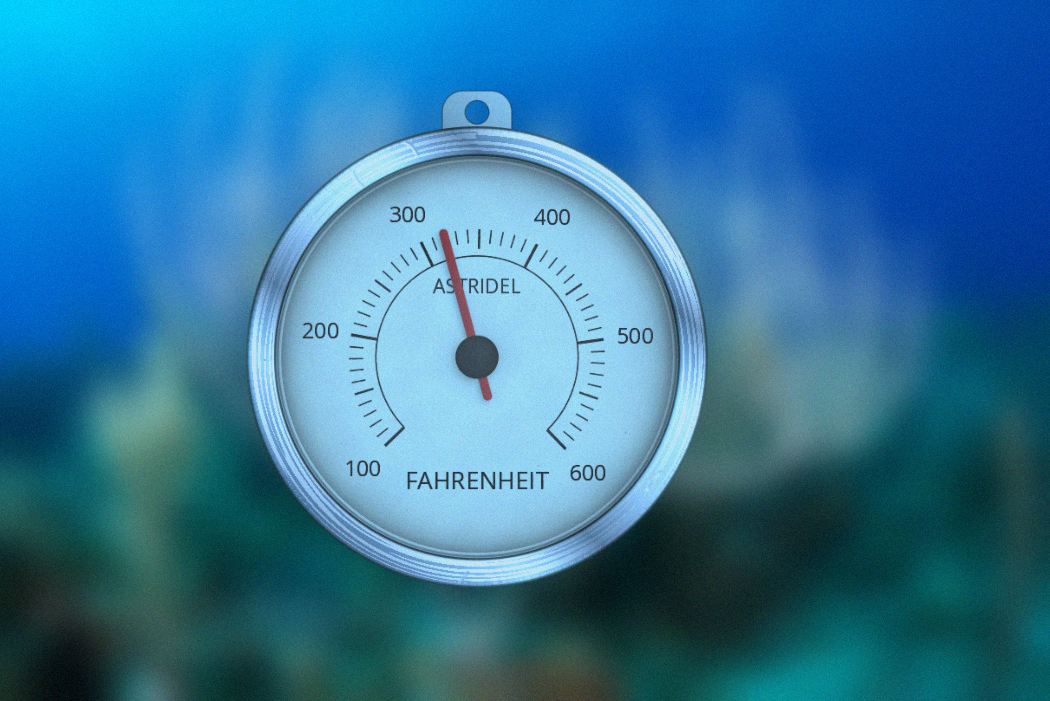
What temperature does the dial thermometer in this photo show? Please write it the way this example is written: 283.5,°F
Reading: 320,°F
